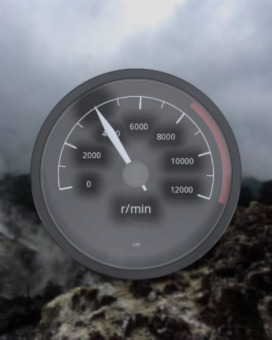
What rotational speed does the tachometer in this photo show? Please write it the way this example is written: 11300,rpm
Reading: 4000,rpm
